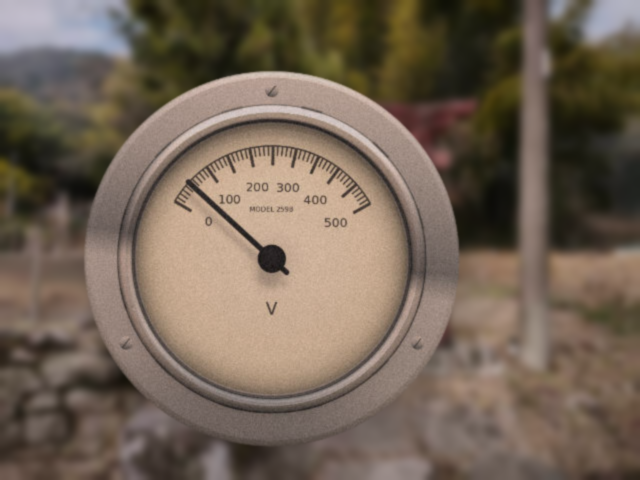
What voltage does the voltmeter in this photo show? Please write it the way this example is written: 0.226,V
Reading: 50,V
